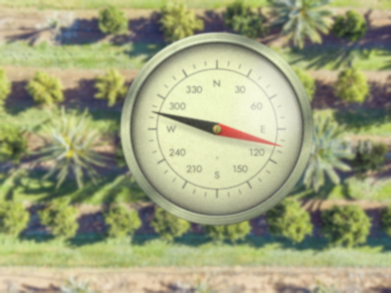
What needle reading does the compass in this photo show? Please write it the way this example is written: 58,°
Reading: 105,°
